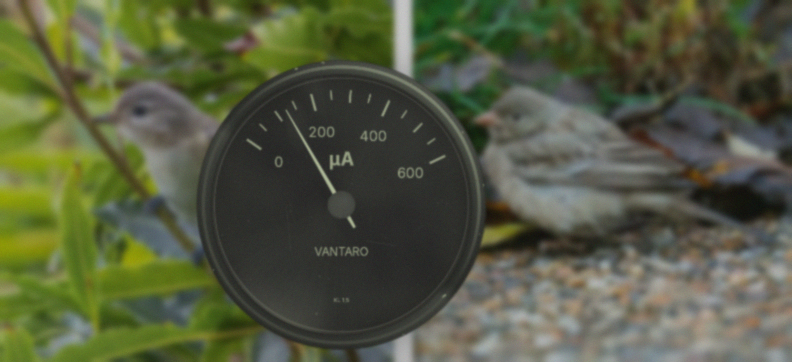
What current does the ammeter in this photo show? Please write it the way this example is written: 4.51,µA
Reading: 125,µA
